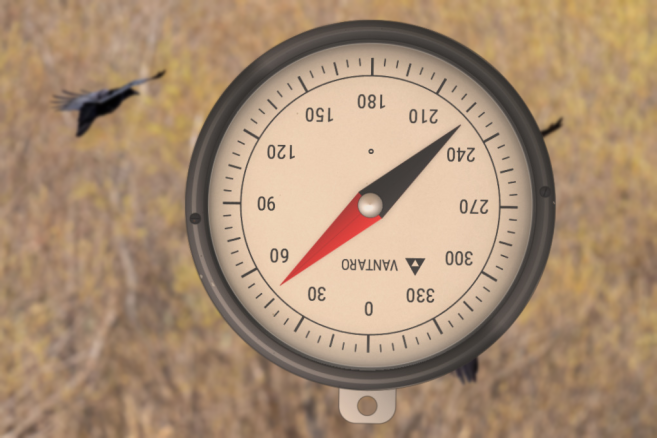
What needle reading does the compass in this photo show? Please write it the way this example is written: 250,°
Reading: 47.5,°
